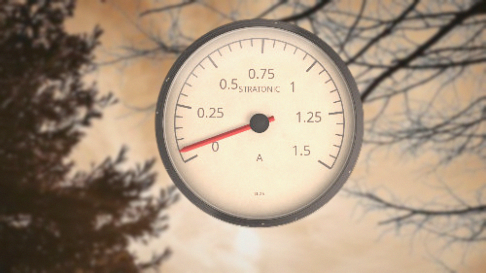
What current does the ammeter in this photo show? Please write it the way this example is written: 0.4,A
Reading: 0.05,A
